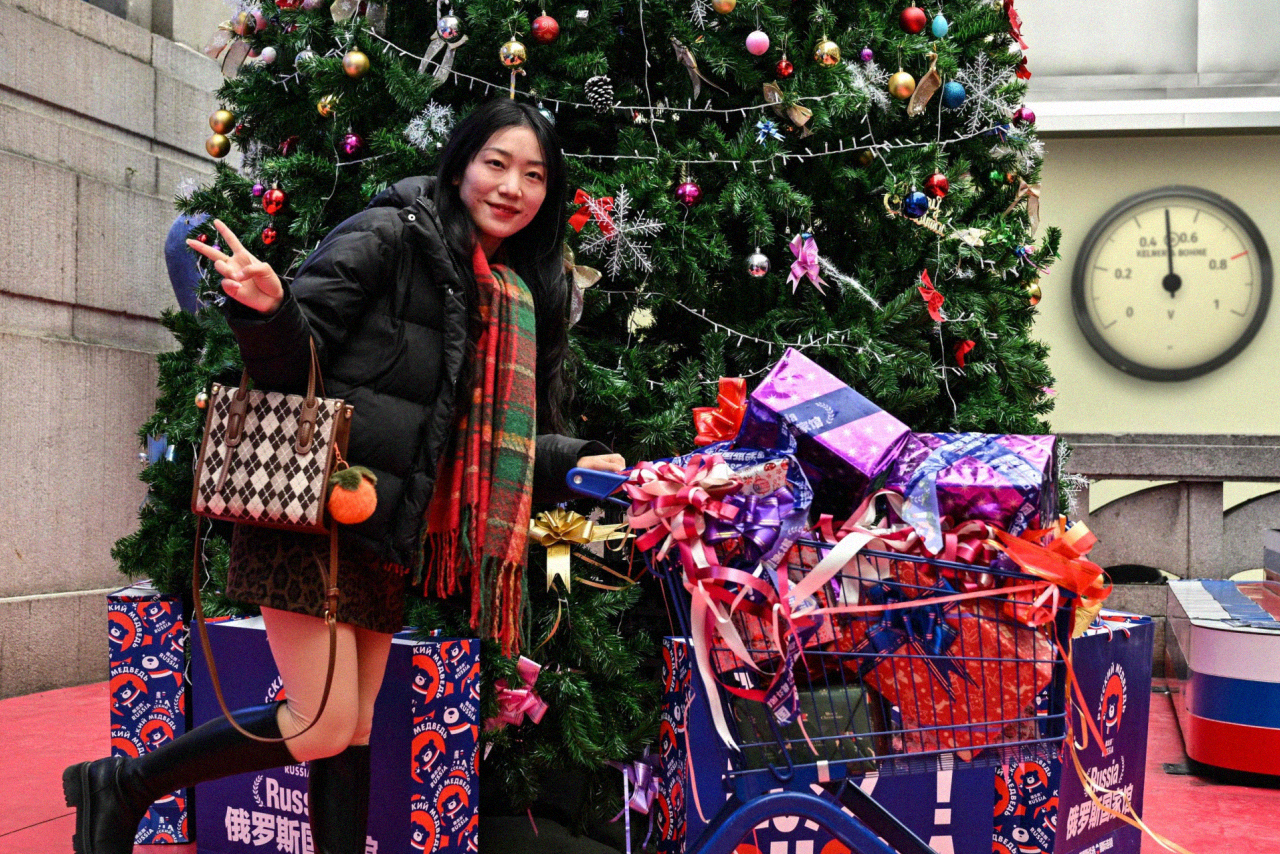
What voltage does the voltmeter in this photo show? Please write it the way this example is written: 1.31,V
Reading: 0.5,V
